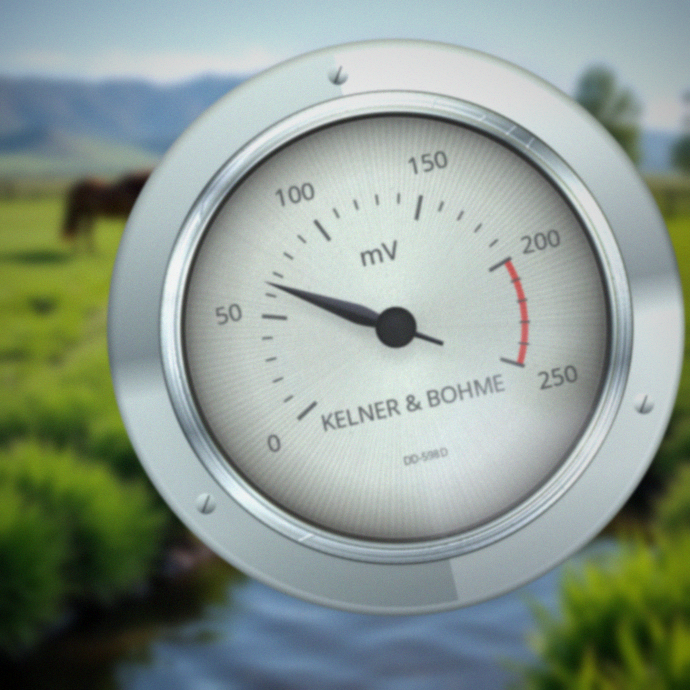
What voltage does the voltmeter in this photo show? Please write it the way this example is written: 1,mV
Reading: 65,mV
